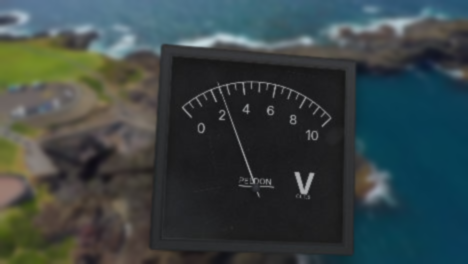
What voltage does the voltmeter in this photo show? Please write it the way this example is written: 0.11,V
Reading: 2.5,V
